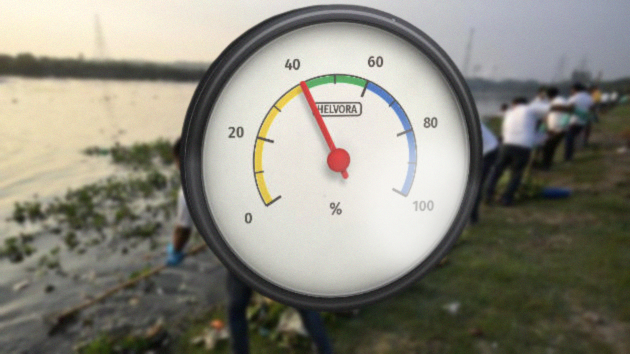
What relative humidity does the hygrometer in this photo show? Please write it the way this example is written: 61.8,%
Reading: 40,%
